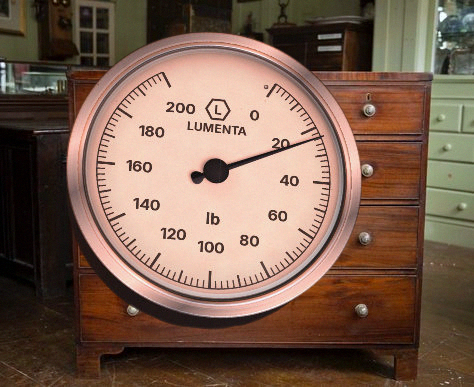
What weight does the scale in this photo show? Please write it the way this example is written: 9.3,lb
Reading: 24,lb
